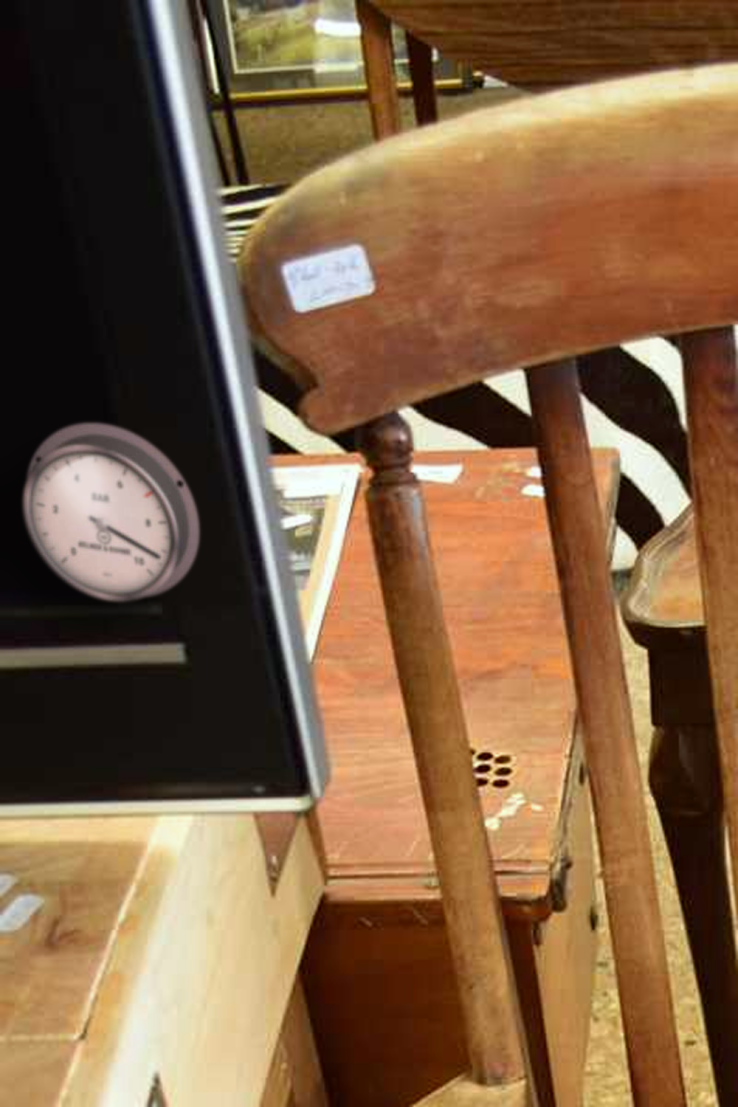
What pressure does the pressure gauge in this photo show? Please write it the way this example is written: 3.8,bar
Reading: 9.25,bar
